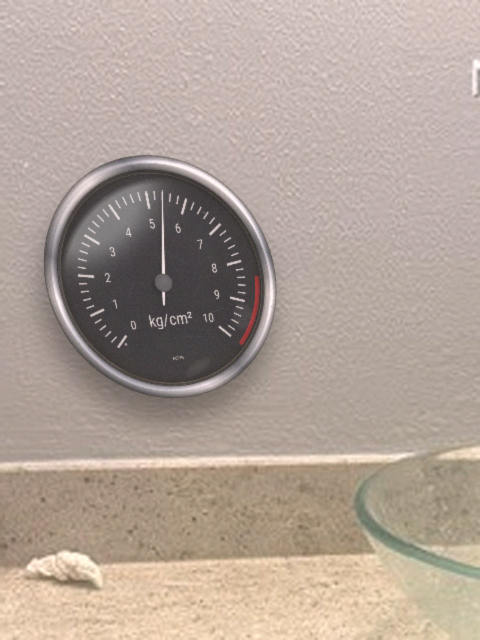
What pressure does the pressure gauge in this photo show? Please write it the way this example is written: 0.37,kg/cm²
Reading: 5.4,kg/cm²
